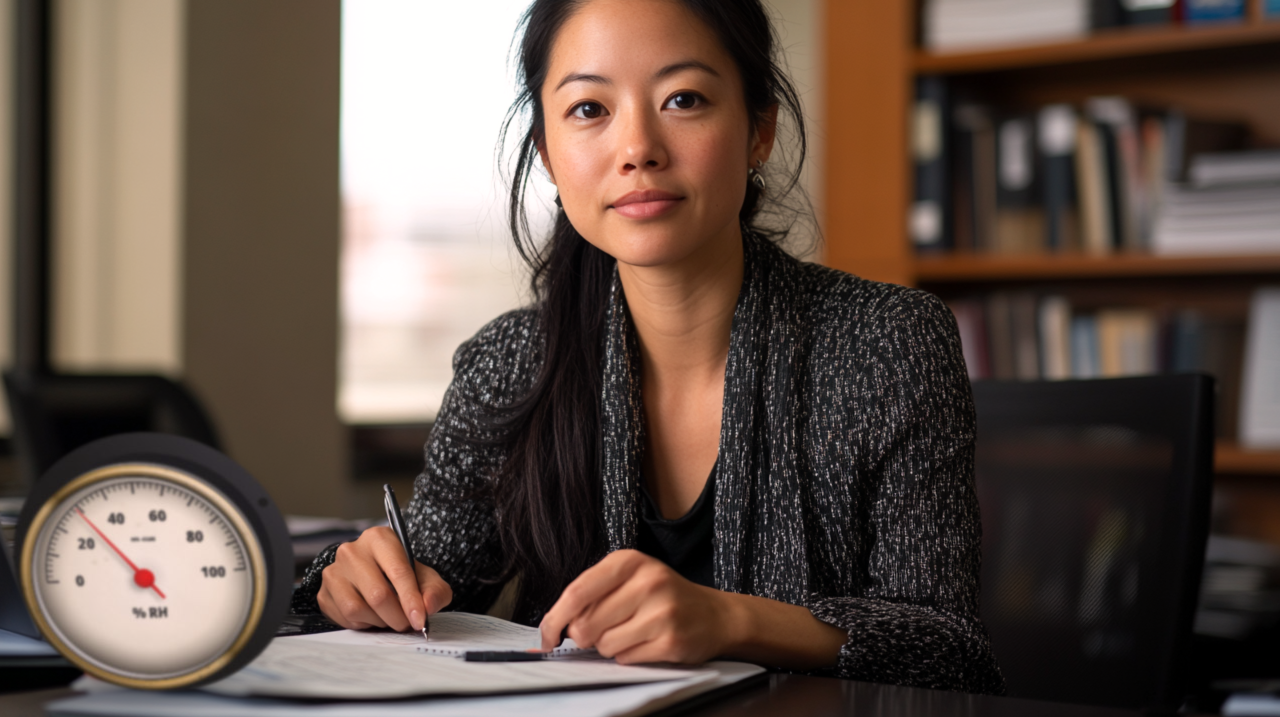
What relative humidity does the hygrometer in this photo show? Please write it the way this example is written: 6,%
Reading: 30,%
